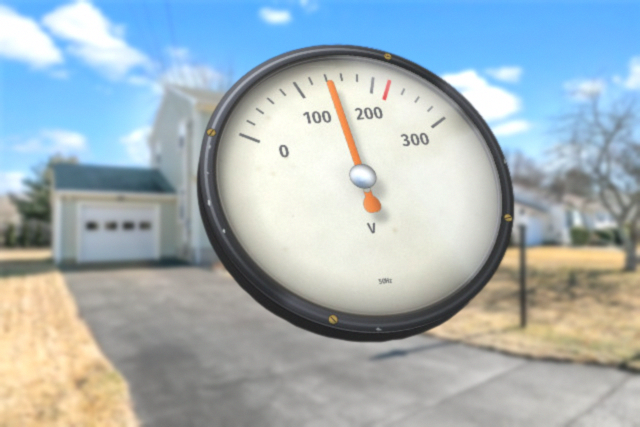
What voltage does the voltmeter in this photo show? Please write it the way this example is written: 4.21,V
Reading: 140,V
